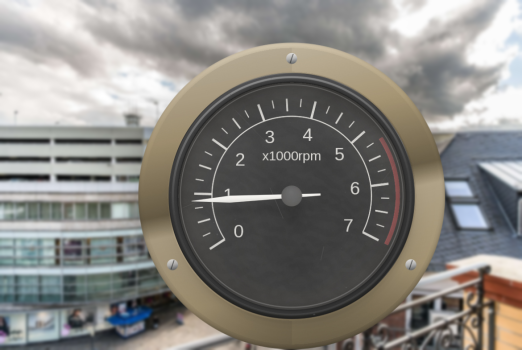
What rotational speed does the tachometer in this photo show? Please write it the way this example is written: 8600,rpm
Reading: 875,rpm
